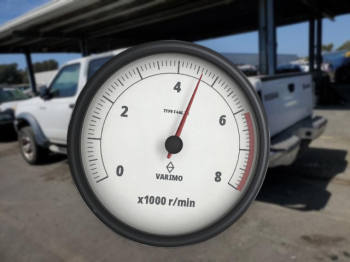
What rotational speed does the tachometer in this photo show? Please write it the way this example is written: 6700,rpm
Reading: 4600,rpm
